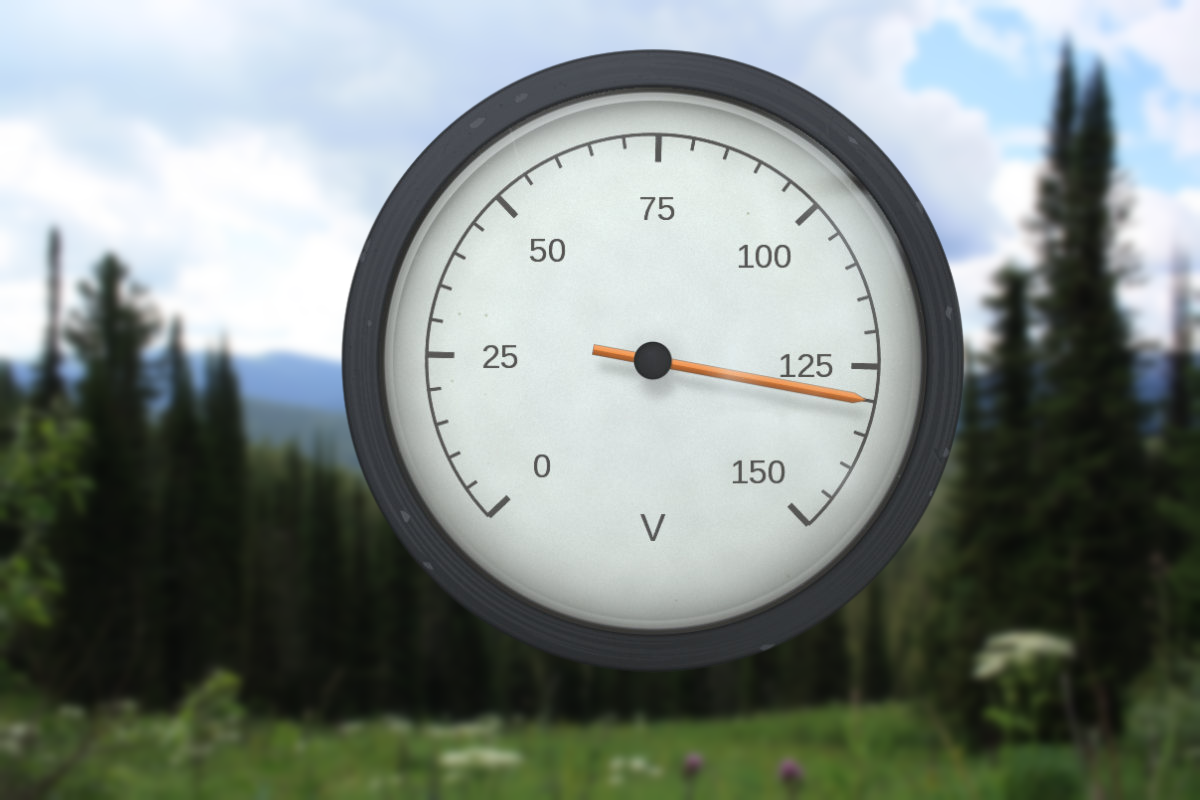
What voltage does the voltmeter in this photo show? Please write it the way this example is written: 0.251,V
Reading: 130,V
